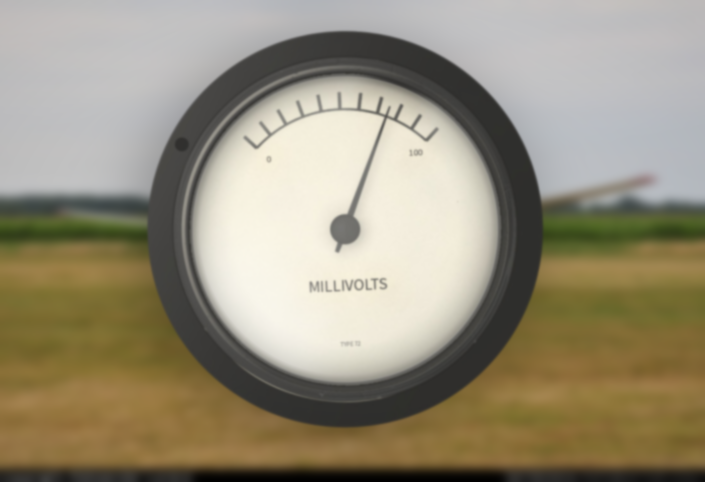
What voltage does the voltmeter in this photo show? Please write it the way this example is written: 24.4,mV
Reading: 75,mV
